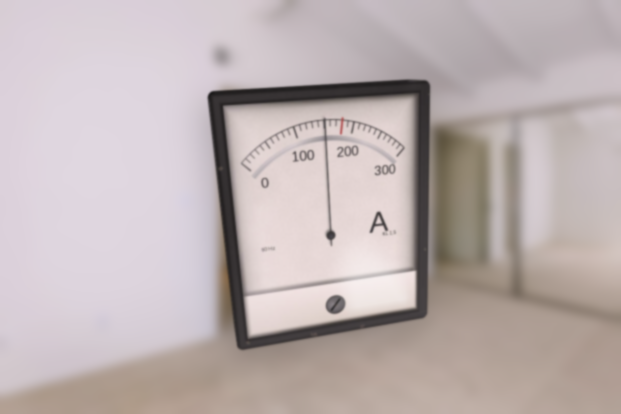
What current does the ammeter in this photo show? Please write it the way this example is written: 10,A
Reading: 150,A
